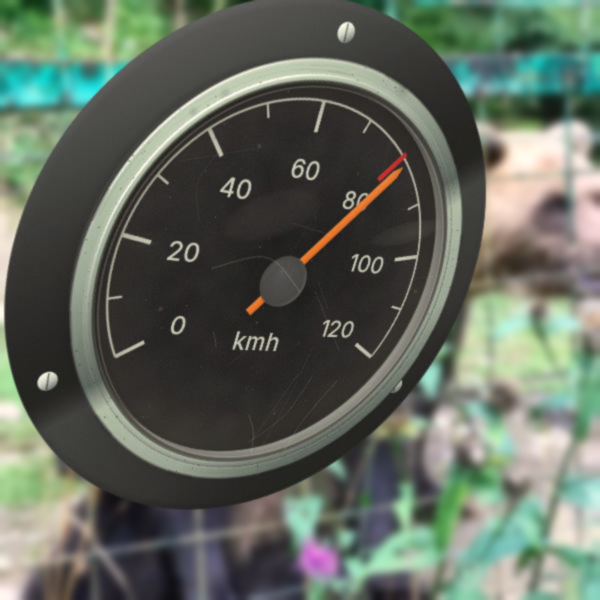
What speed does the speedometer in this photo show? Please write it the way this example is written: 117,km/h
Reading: 80,km/h
